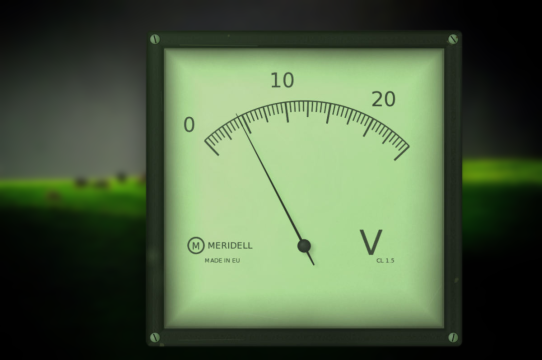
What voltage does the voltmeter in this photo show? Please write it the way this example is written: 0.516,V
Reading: 4.5,V
